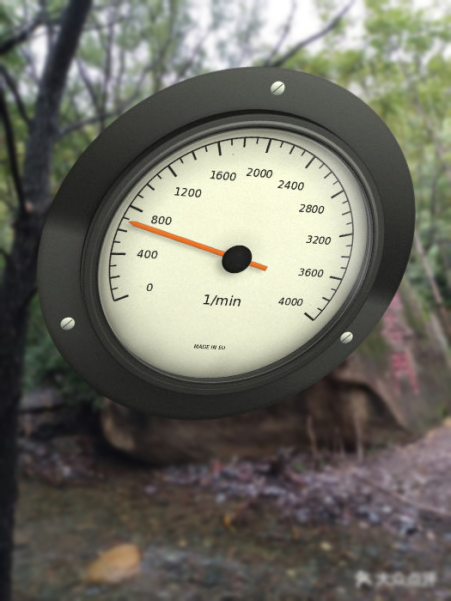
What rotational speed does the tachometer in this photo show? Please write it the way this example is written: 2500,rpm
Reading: 700,rpm
